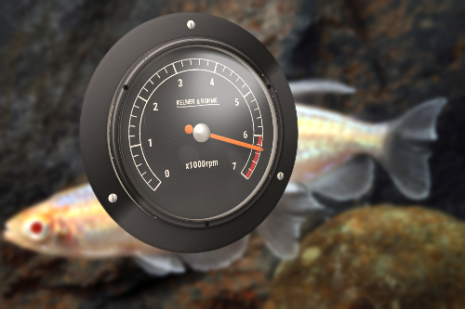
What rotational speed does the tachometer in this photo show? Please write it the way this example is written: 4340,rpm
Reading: 6300,rpm
